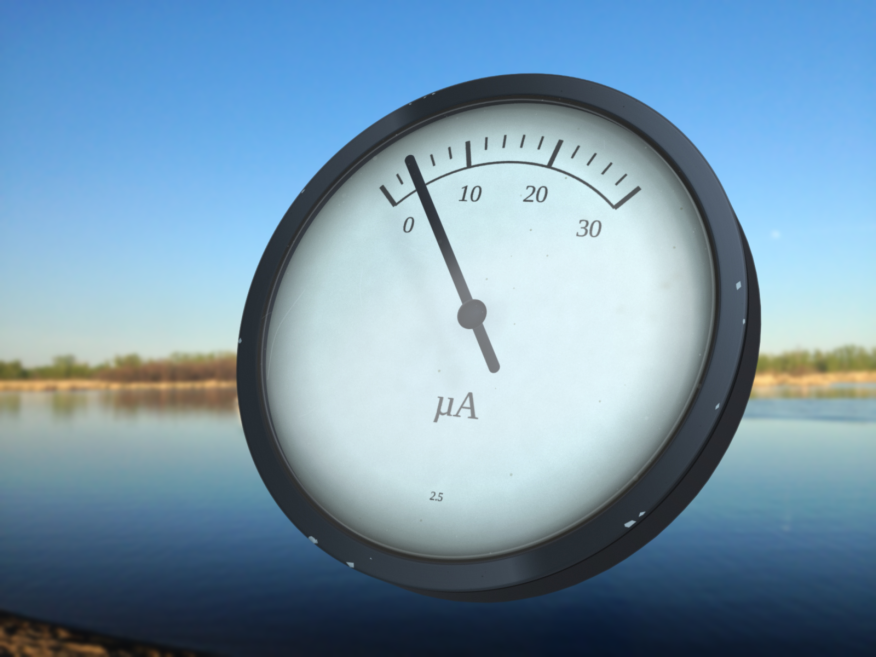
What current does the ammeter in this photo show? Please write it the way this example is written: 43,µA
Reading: 4,µA
